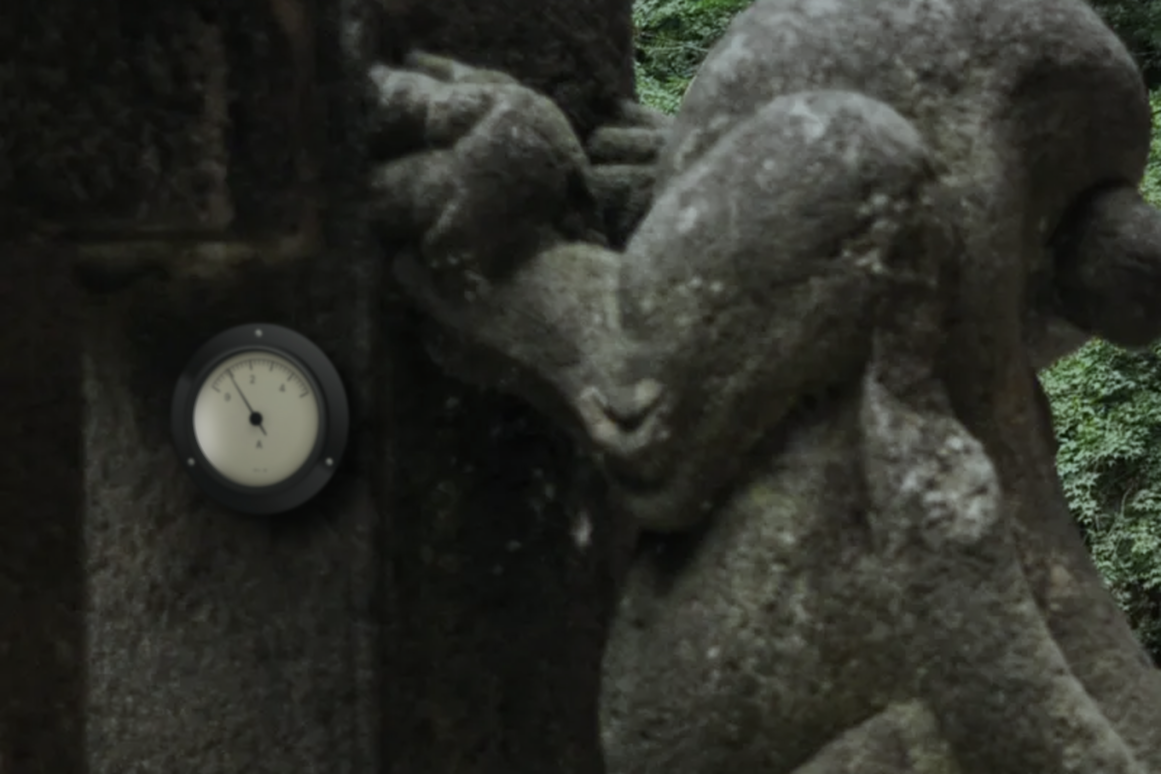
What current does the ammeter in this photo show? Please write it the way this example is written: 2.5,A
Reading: 1,A
